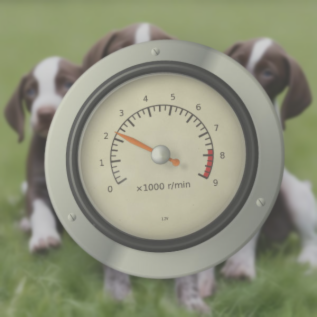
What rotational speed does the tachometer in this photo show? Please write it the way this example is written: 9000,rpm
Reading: 2250,rpm
